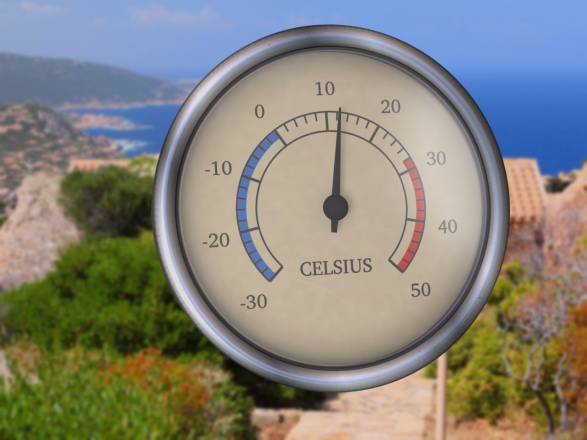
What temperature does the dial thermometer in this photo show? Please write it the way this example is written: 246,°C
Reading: 12,°C
